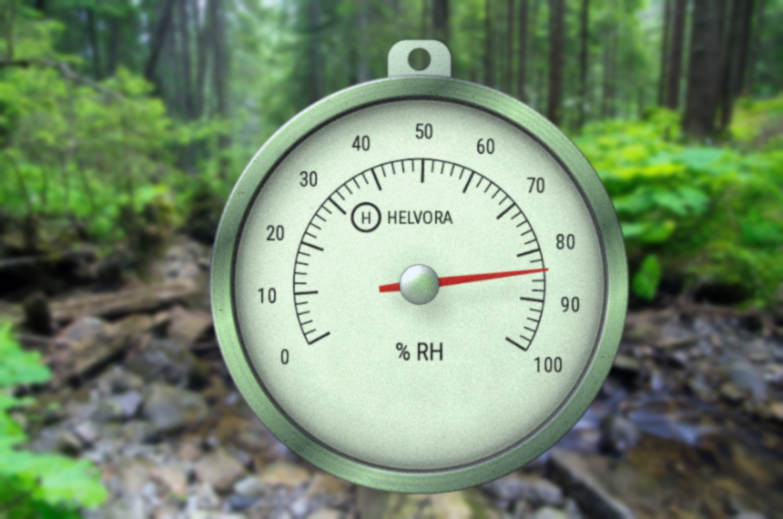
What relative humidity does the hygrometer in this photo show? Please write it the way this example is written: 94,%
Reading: 84,%
